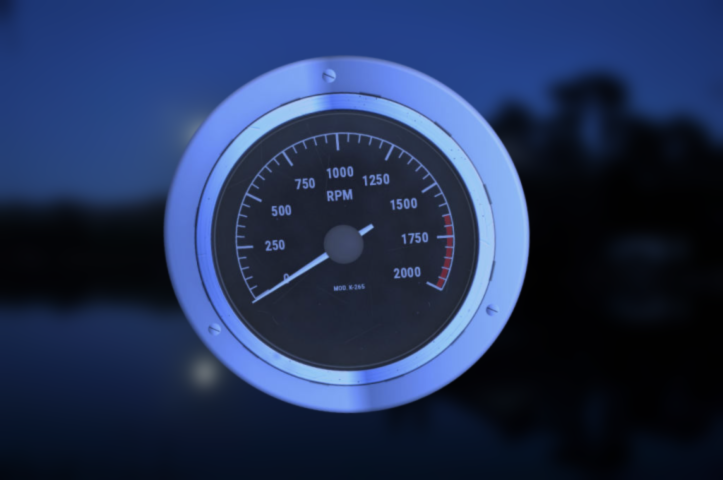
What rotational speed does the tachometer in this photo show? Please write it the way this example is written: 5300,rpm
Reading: 0,rpm
